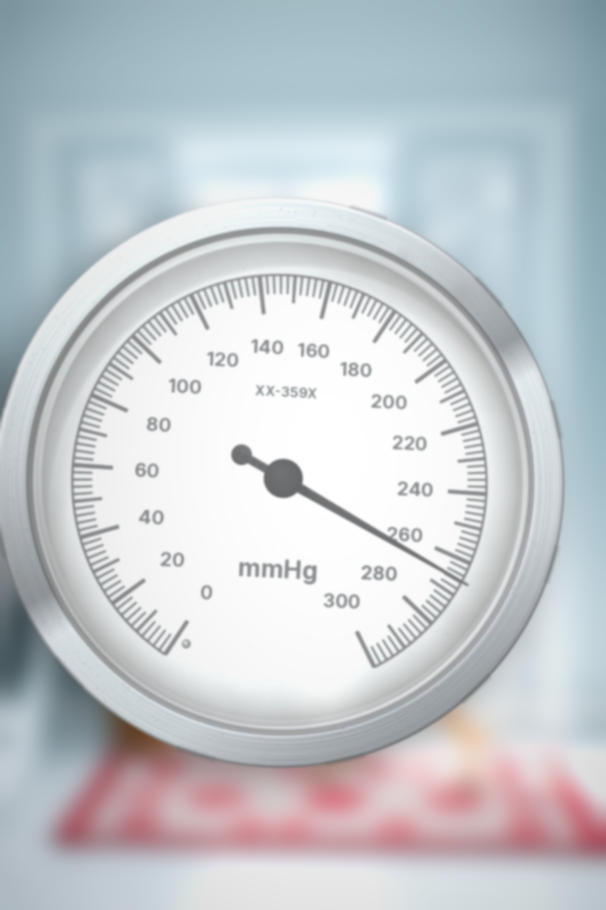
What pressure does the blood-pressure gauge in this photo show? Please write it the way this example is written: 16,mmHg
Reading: 266,mmHg
